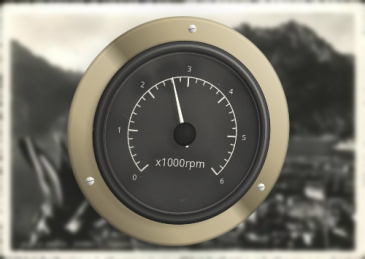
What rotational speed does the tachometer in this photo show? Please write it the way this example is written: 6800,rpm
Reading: 2600,rpm
